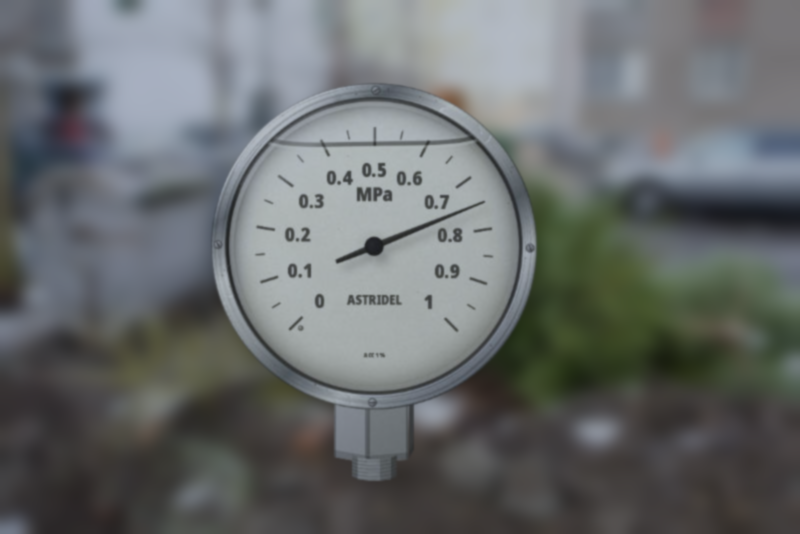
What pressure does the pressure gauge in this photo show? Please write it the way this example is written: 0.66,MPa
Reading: 0.75,MPa
